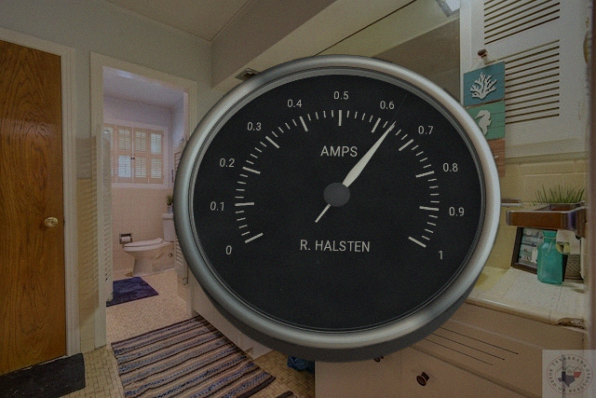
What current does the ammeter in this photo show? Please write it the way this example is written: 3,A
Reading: 0.64,A
